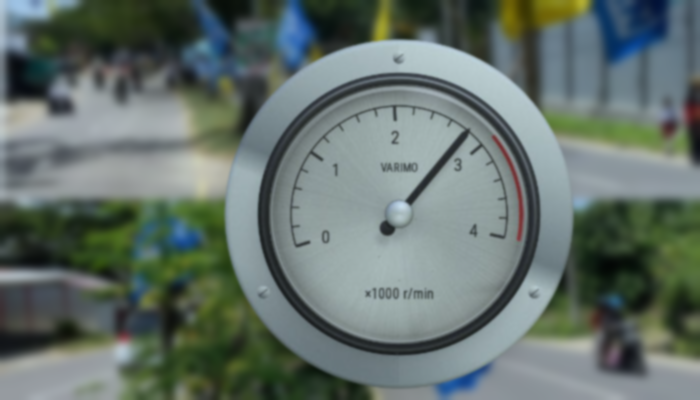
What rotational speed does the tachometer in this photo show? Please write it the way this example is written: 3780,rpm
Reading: 2800,rpm
